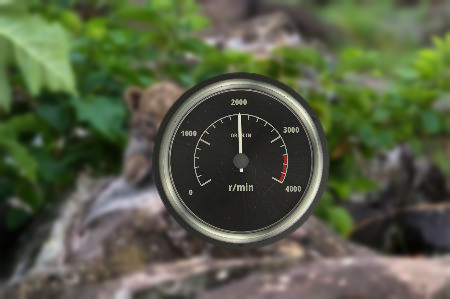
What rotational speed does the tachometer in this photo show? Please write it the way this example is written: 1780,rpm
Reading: 2000,rpm
